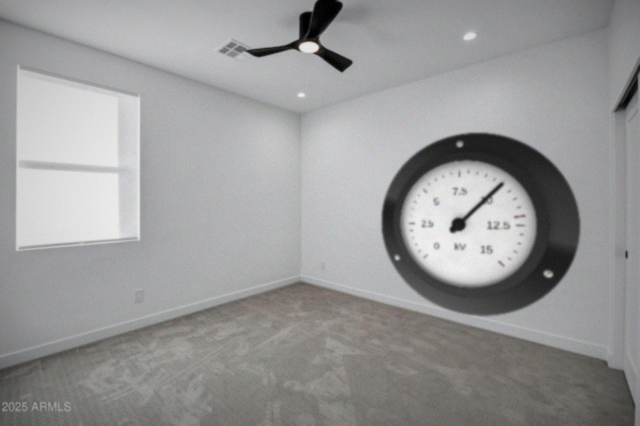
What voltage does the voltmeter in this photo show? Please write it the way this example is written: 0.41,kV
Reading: 10,kV
